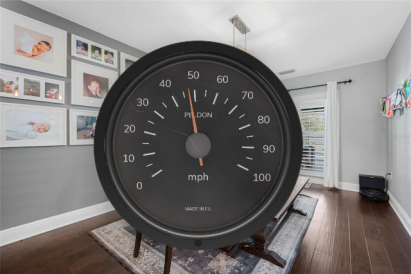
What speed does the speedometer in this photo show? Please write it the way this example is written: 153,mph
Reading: 47.5,mph
